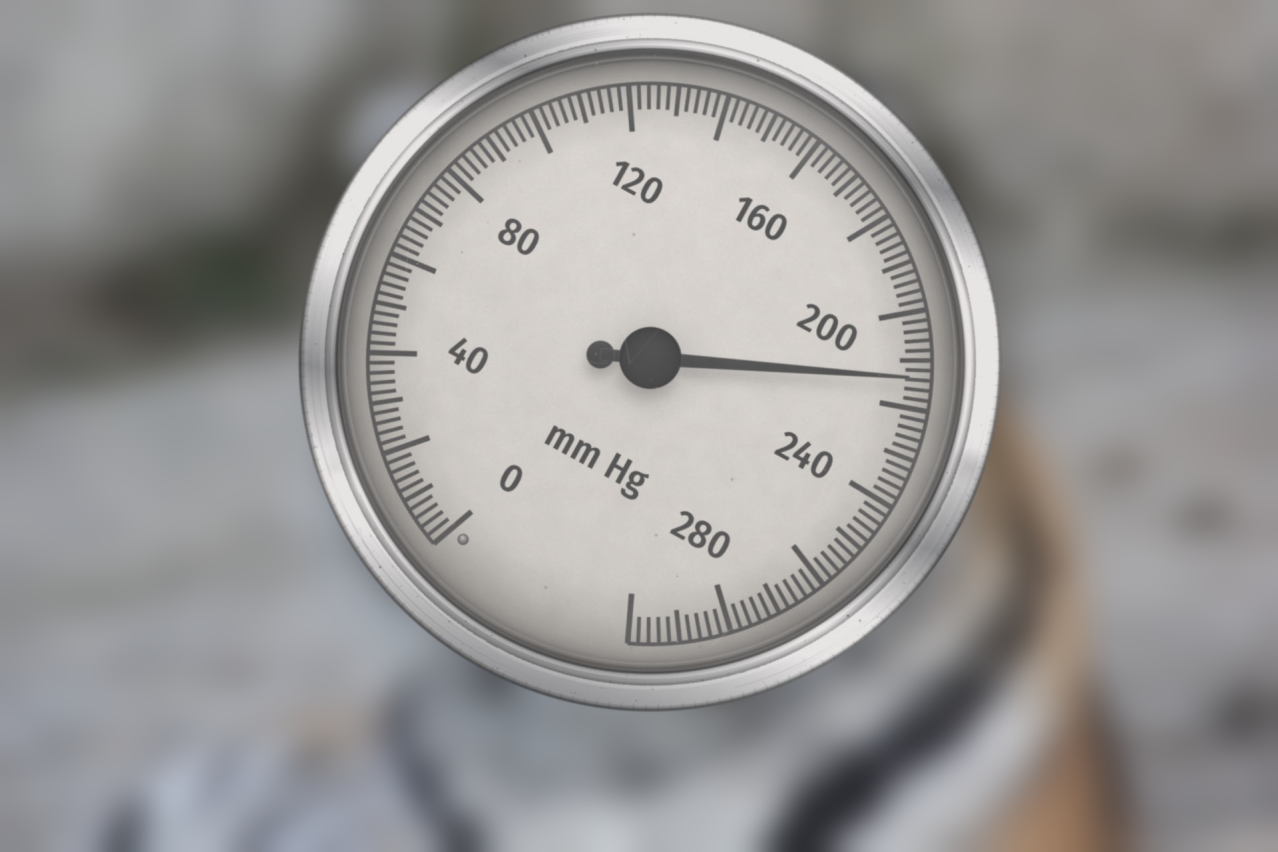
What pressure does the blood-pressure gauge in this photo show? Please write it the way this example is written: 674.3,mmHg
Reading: 214,mmHg
